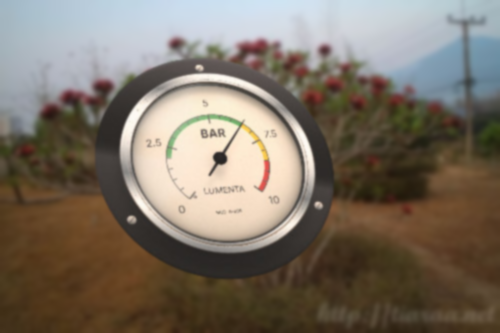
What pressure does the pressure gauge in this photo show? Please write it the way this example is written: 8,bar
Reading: 6.5,bar
